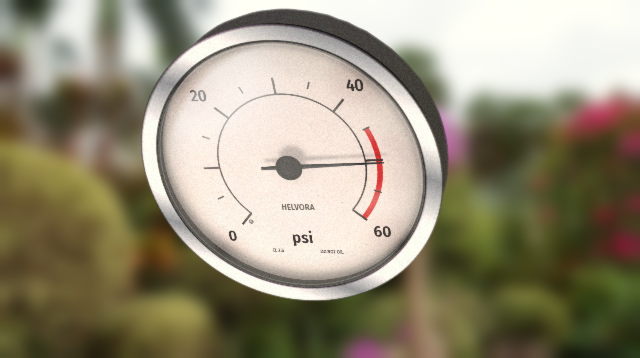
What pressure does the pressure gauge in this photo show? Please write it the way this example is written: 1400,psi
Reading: 50,psi
